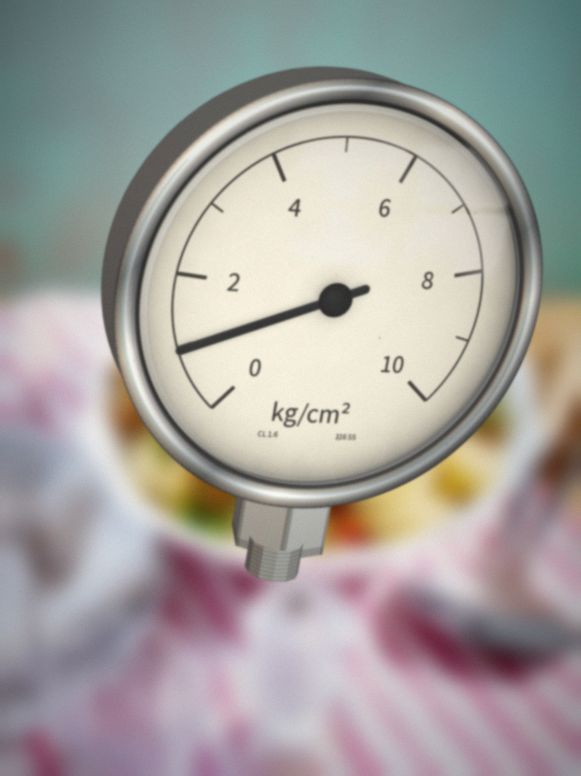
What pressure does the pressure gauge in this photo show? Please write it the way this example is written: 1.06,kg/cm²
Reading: 1,kg/cm²
